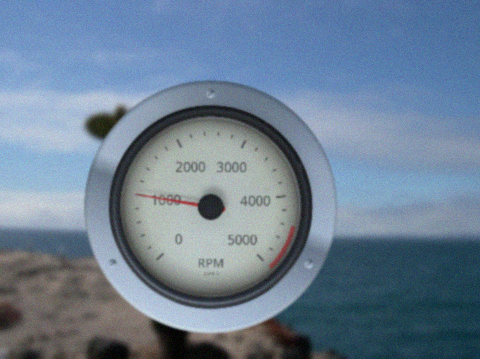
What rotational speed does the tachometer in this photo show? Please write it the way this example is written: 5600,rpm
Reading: 1000,rpm
